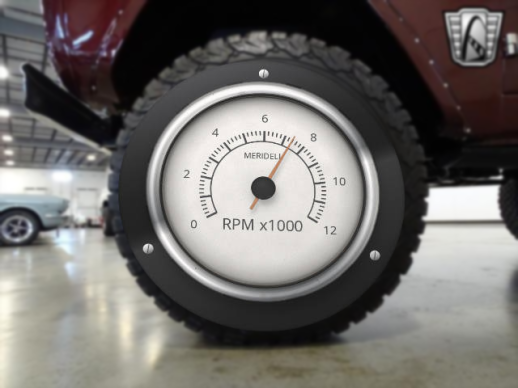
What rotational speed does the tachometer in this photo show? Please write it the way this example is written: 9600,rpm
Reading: 7400,rpm
